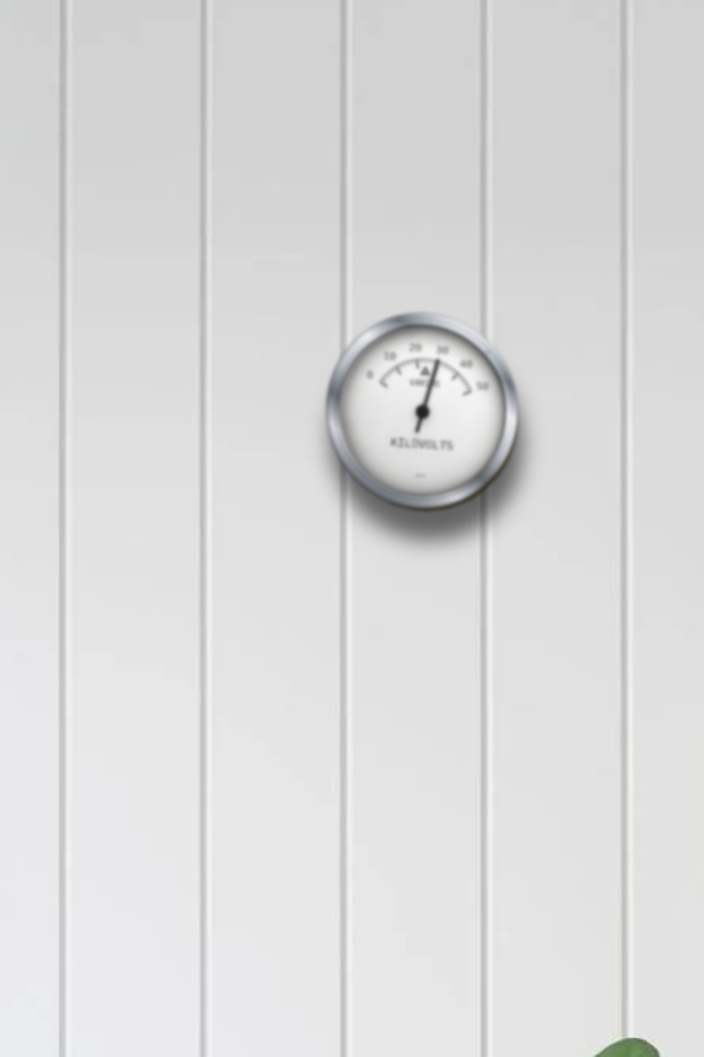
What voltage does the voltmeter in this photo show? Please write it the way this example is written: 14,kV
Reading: 30,kV
